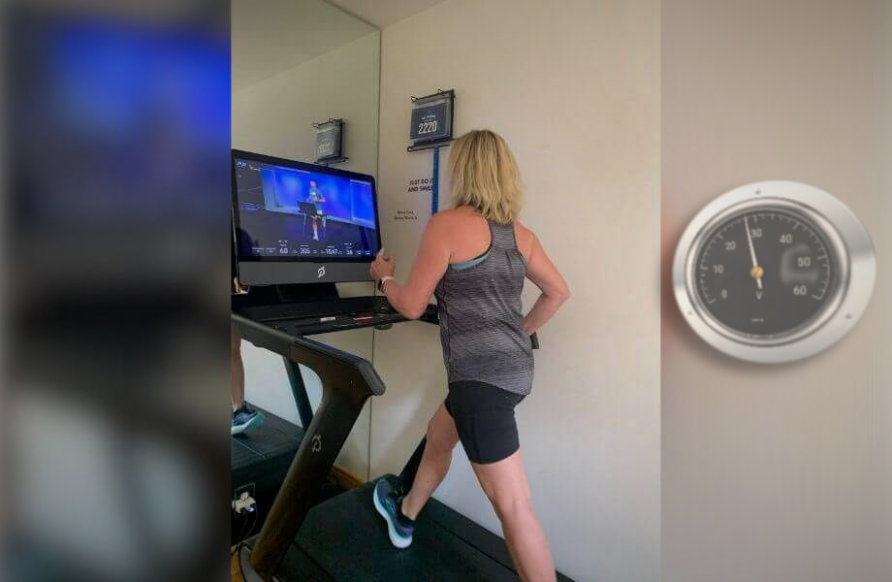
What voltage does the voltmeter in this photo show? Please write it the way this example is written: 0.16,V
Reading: 28,V
